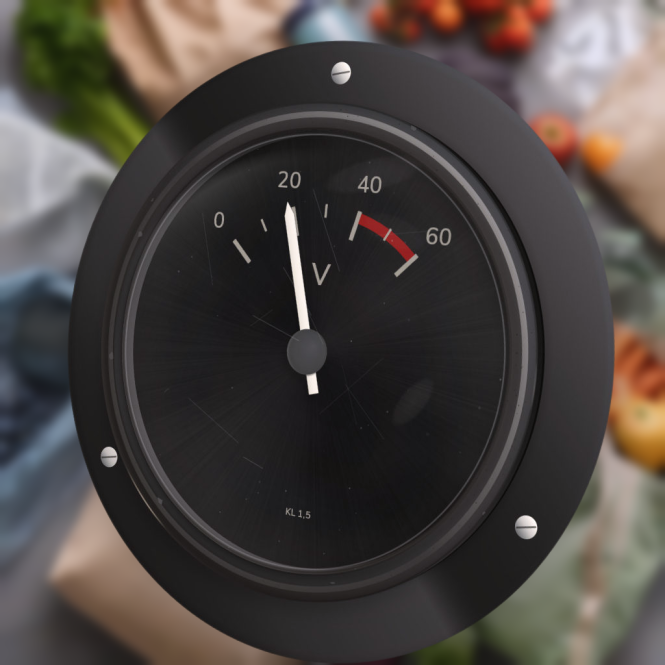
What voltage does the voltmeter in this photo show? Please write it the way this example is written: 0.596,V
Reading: 20,V
